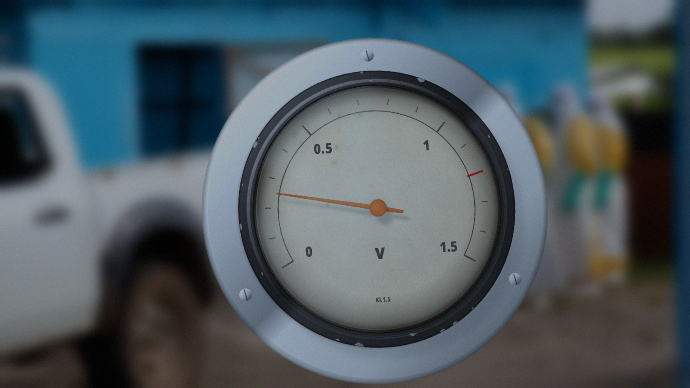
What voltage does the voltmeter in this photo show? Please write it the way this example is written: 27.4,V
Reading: 0.25,V
